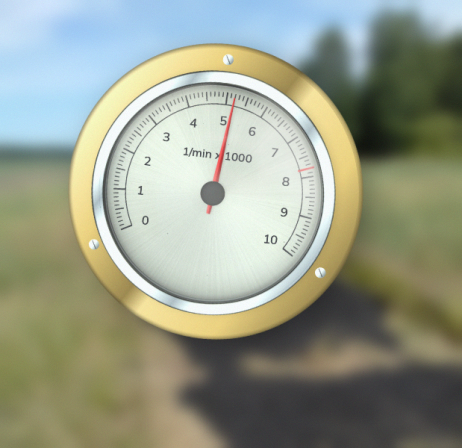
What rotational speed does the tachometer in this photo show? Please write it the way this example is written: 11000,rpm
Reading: 5200,rpm
